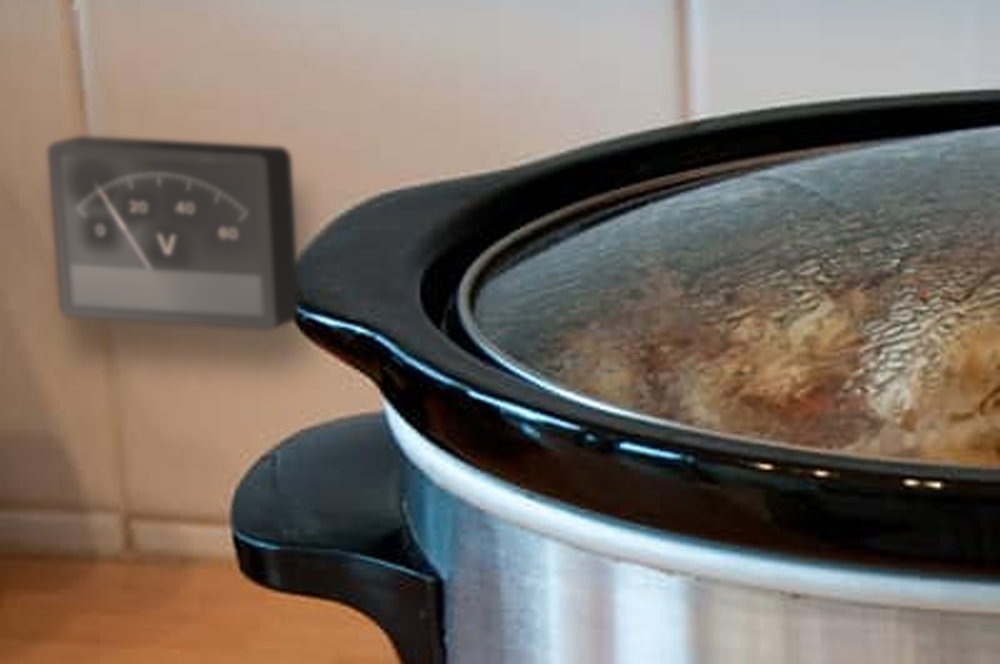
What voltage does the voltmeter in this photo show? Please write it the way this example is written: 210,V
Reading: 10,V
